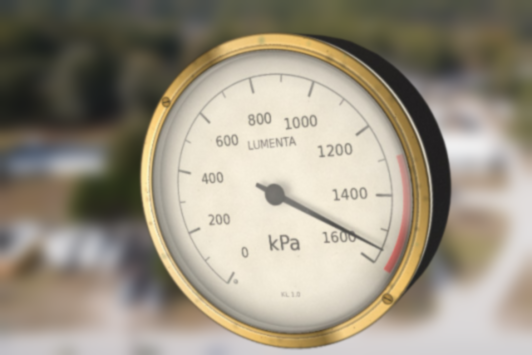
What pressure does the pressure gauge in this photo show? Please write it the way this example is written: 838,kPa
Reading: 1550,kPa
